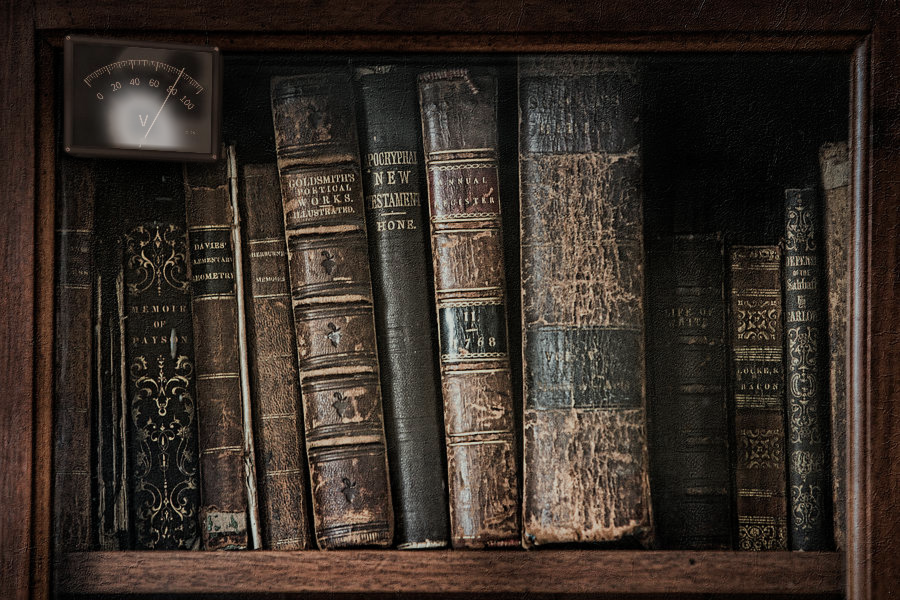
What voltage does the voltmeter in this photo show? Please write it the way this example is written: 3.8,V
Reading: 80,V
